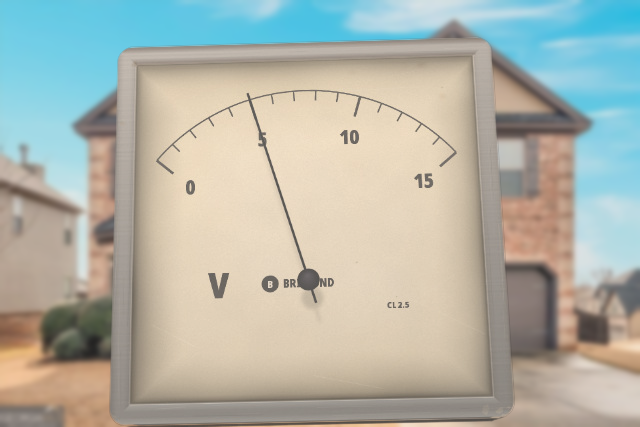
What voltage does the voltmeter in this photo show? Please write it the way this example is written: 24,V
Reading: 5,V
